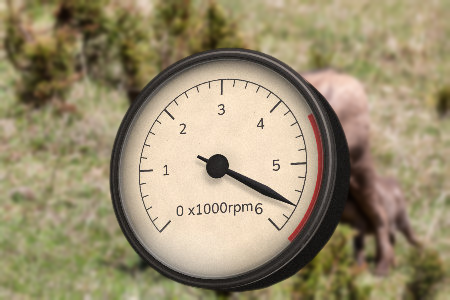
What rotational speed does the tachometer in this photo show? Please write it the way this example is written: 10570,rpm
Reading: 5600,rpm
